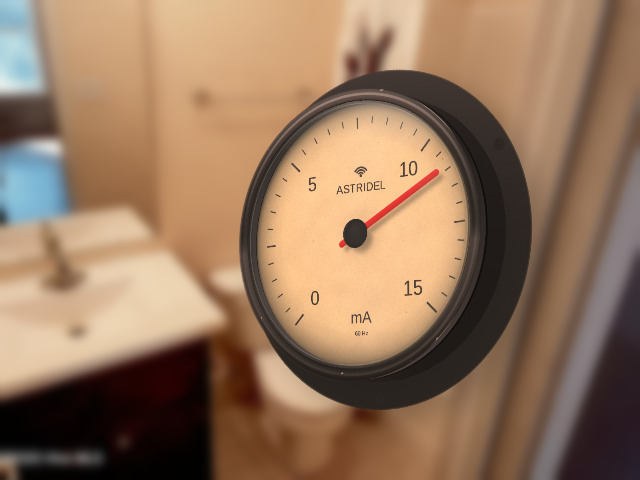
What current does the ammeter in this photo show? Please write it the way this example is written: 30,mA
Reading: 11,mA
